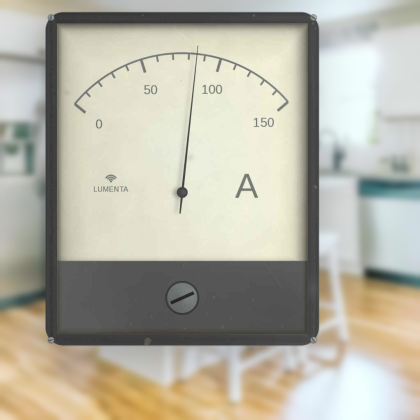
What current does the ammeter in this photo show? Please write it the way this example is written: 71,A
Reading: 85,A
